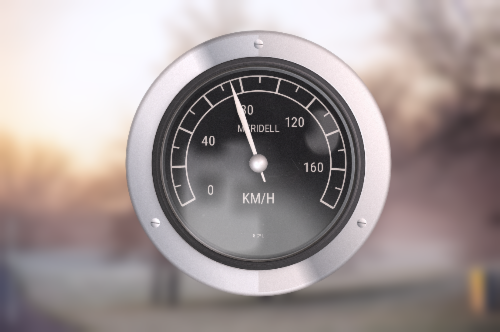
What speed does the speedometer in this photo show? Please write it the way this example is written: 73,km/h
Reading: 75,km/h
